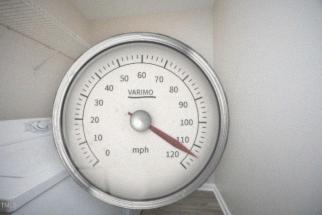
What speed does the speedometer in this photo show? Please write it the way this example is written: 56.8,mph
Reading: 114,mph
